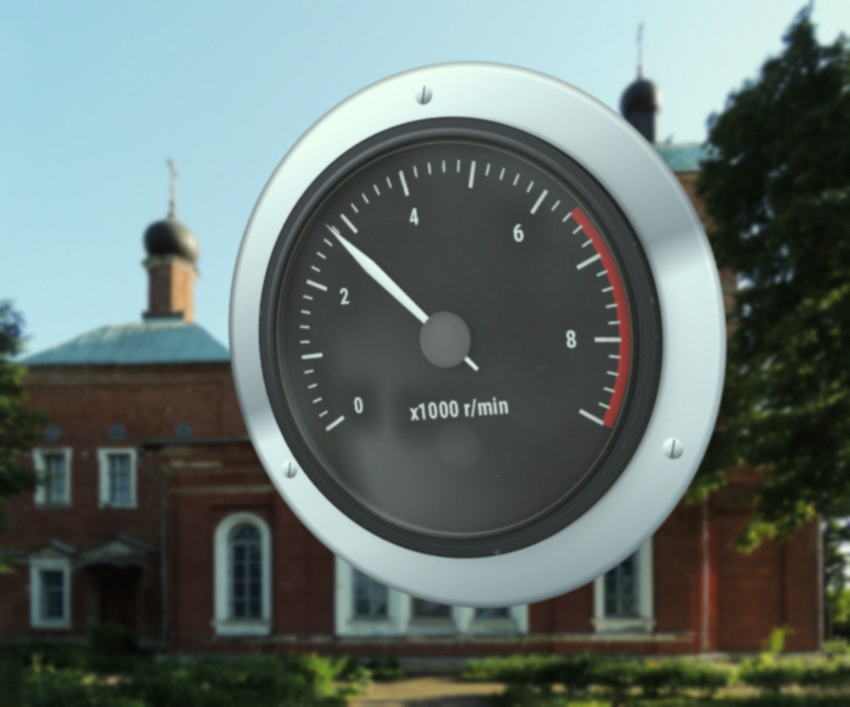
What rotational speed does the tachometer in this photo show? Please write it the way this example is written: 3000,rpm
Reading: 2800,rpm
